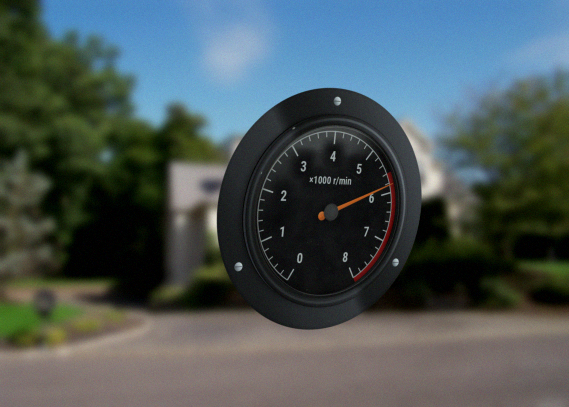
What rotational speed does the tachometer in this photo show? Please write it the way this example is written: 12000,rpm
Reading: 5800,rpm
